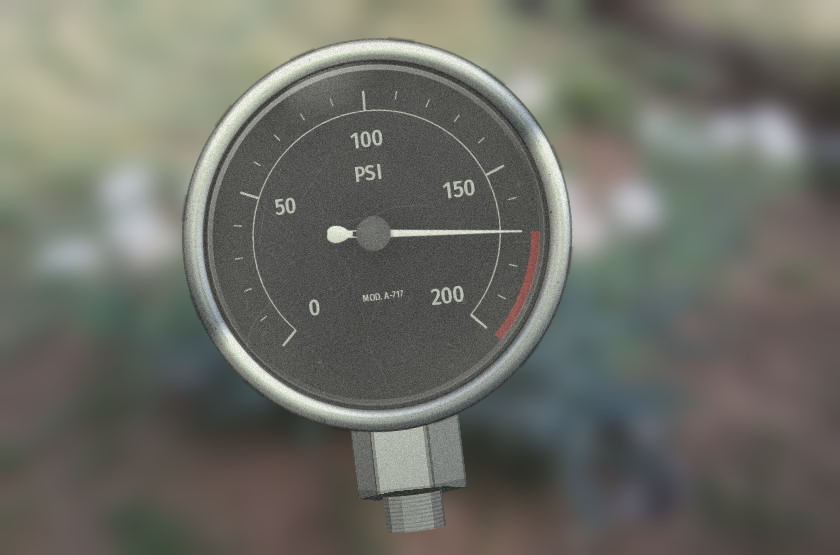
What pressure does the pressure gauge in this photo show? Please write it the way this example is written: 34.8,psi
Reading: 170,psi
